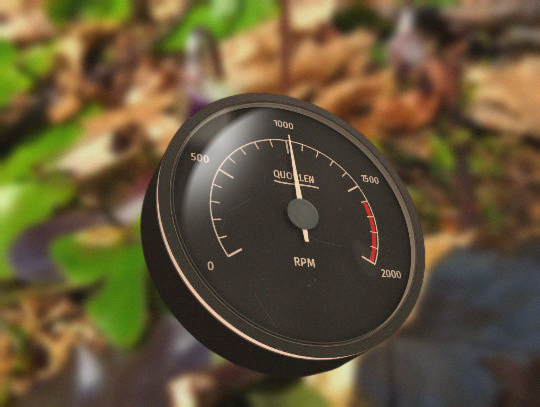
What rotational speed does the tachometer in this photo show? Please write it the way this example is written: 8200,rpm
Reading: 1000,rpm
